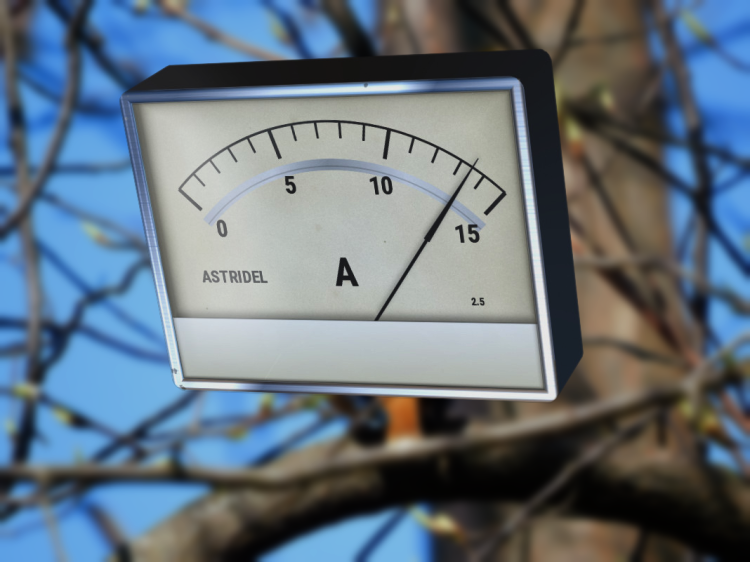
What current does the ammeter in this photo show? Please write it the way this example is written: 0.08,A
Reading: 13.5,A
